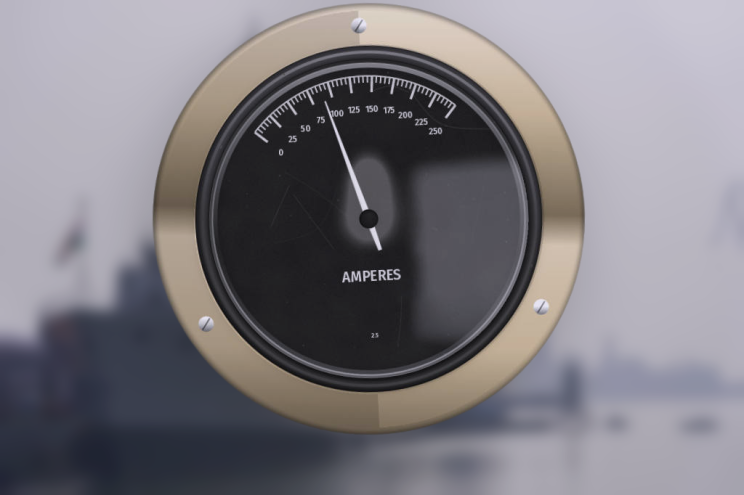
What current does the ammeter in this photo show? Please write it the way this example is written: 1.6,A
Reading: 90,A
